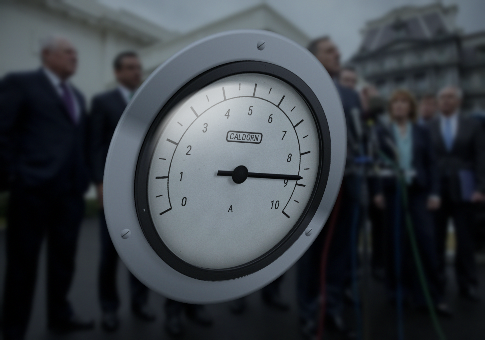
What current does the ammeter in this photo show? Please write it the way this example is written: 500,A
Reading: 8.75,A
